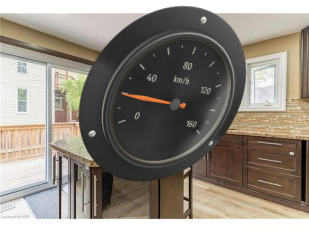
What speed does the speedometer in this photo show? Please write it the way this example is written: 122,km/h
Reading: 20,km/h
